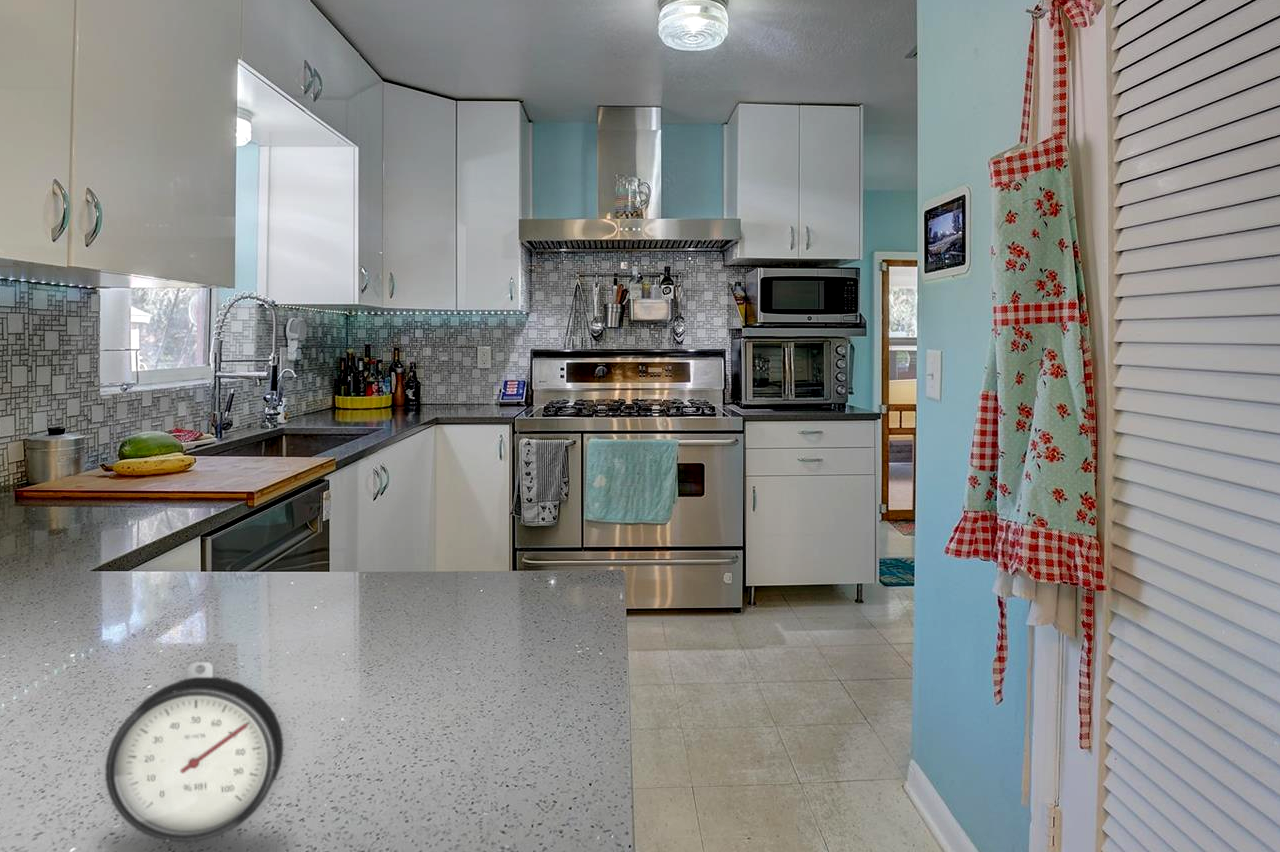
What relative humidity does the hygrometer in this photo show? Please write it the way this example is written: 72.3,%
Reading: 70,%
